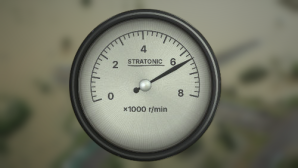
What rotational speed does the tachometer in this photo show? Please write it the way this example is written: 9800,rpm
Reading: 6400,rpm
